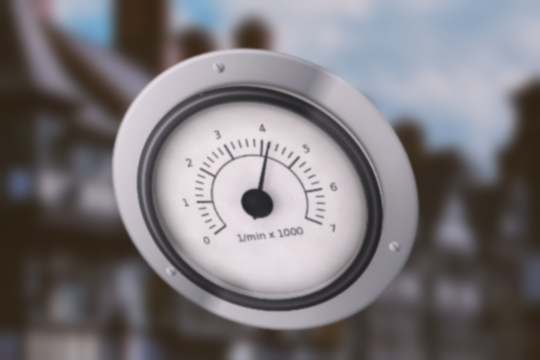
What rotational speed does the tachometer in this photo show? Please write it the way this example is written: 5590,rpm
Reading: 4200,rpm
